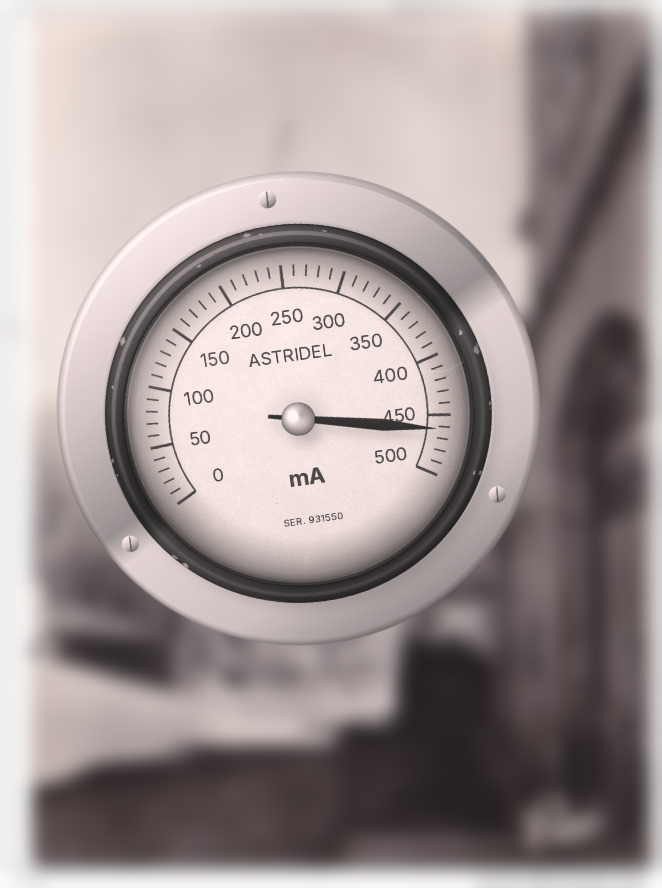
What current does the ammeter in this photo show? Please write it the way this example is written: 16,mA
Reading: 460,mA
